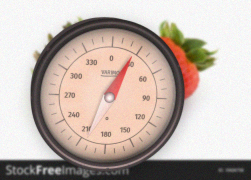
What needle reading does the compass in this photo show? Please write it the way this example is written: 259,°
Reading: 25,°
